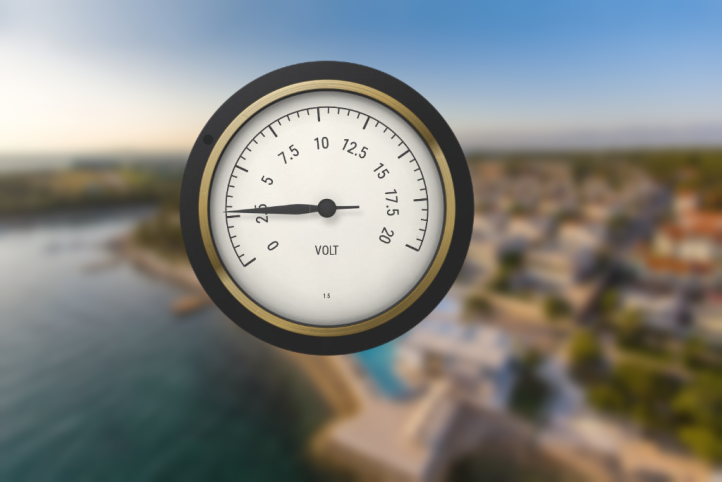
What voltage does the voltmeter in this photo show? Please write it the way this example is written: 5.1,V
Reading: 2.75,V
